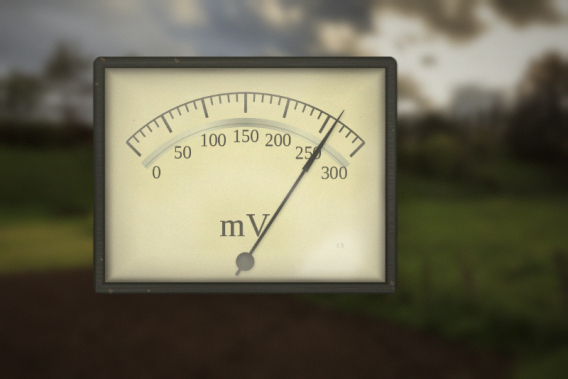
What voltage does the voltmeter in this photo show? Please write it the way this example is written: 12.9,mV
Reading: 260,mV
